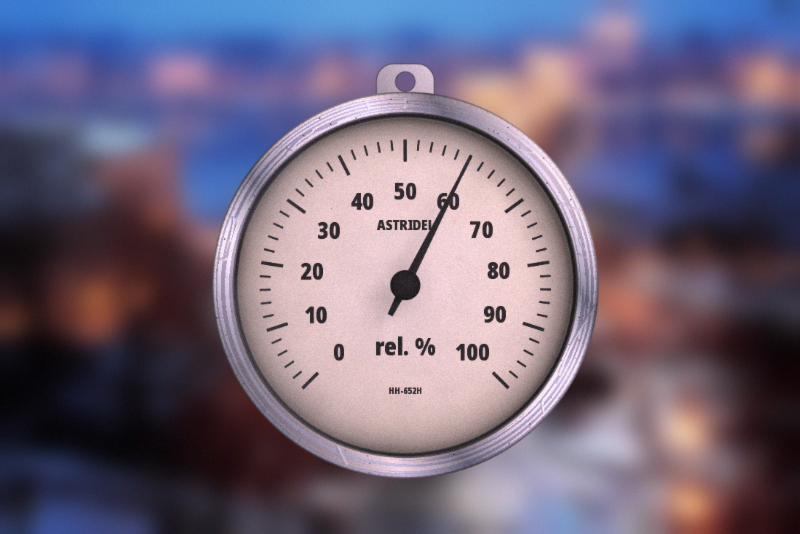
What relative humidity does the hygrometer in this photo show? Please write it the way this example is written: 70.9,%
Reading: 60,%
